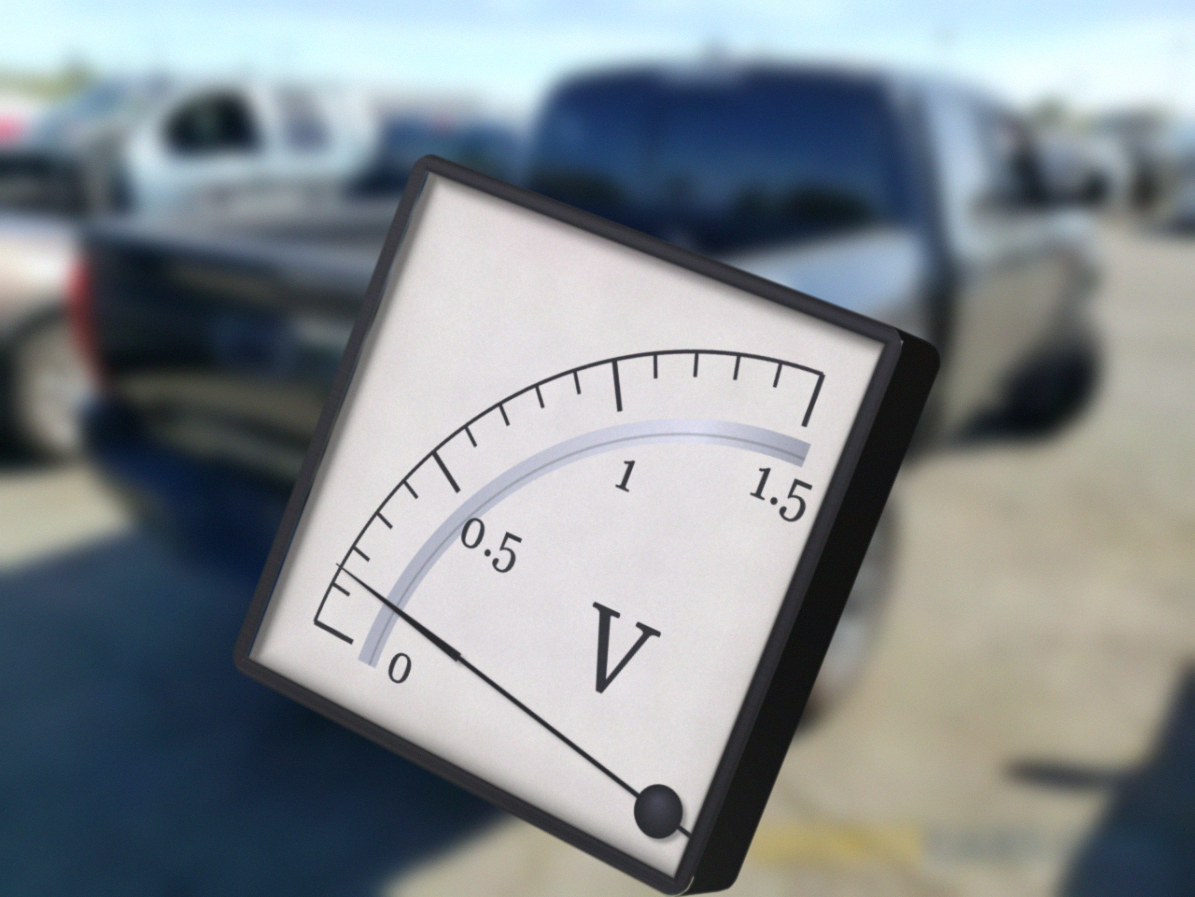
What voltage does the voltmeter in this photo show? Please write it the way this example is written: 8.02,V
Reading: 0.15,V
